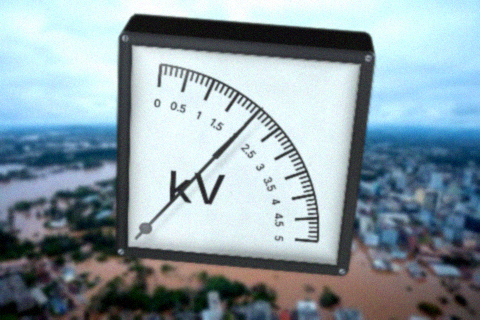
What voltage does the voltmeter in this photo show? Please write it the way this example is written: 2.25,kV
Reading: 2,kV
